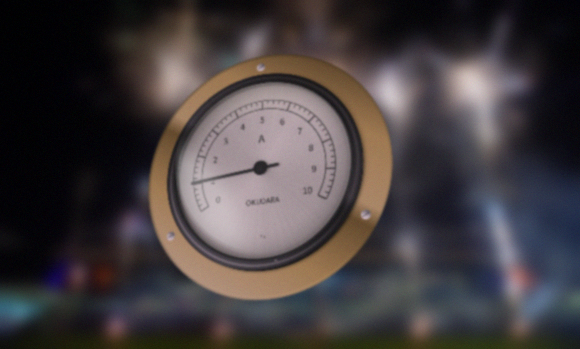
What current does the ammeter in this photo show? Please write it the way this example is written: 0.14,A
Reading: 1,A
